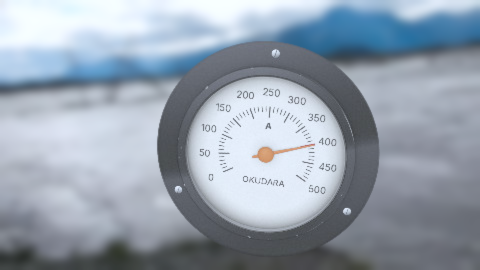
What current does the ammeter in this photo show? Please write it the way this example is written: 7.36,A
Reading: 400,A
